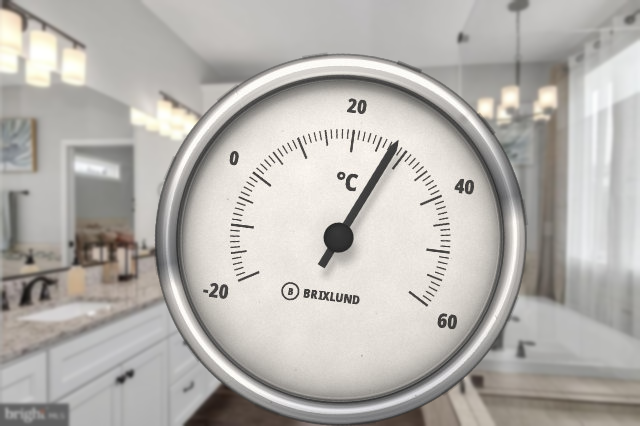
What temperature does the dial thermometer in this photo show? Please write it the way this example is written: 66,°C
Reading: 28,°C
